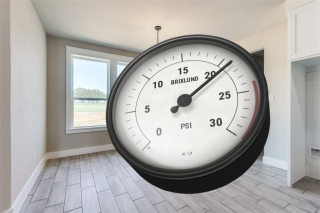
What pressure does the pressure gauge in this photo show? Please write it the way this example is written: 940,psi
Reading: 21,psi
